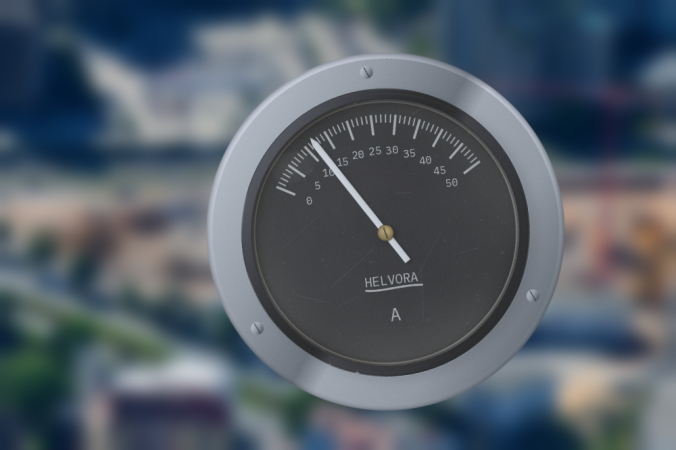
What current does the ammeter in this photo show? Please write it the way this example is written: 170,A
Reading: 12,A
